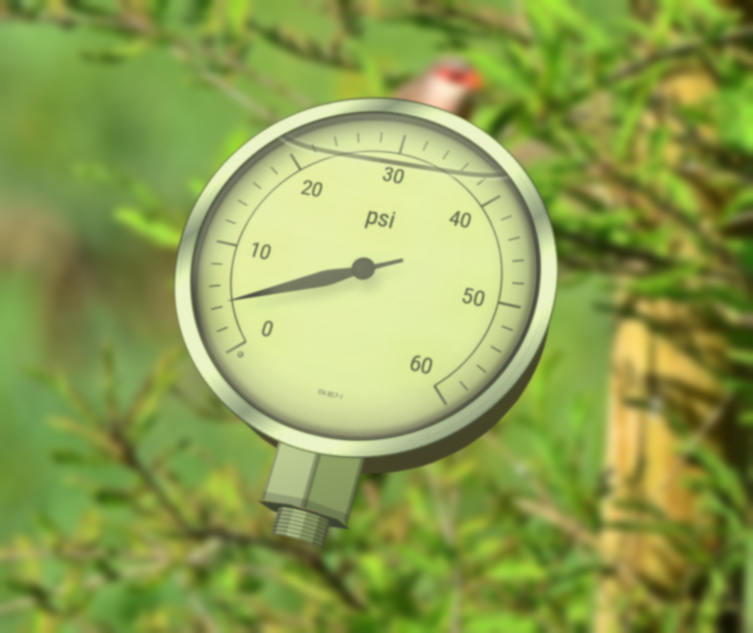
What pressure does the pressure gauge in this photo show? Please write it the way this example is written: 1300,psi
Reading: 4,psi
